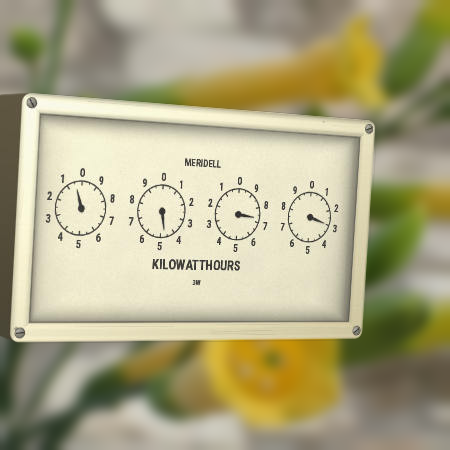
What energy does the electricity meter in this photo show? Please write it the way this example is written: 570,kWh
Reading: 473,kWh
